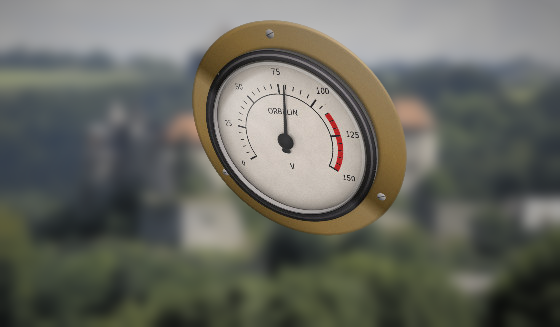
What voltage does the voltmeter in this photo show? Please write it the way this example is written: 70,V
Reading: 80,V
